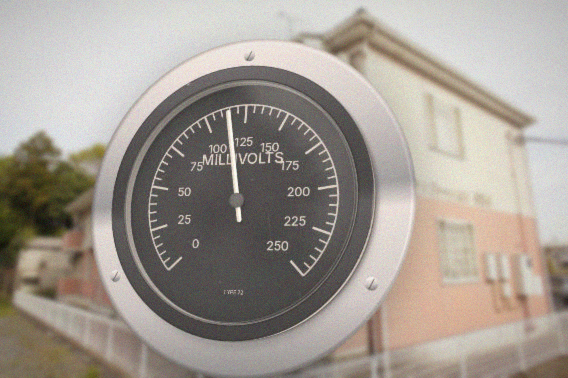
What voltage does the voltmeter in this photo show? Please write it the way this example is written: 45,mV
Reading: 115,mV
